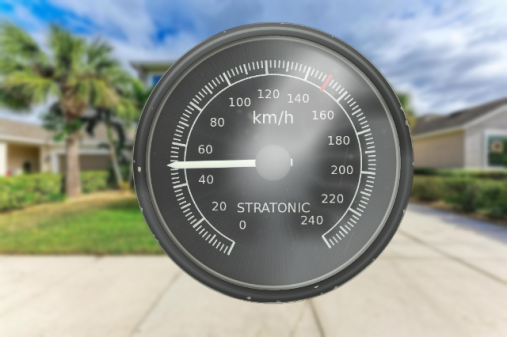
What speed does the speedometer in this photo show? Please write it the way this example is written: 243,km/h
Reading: 50,km/h
